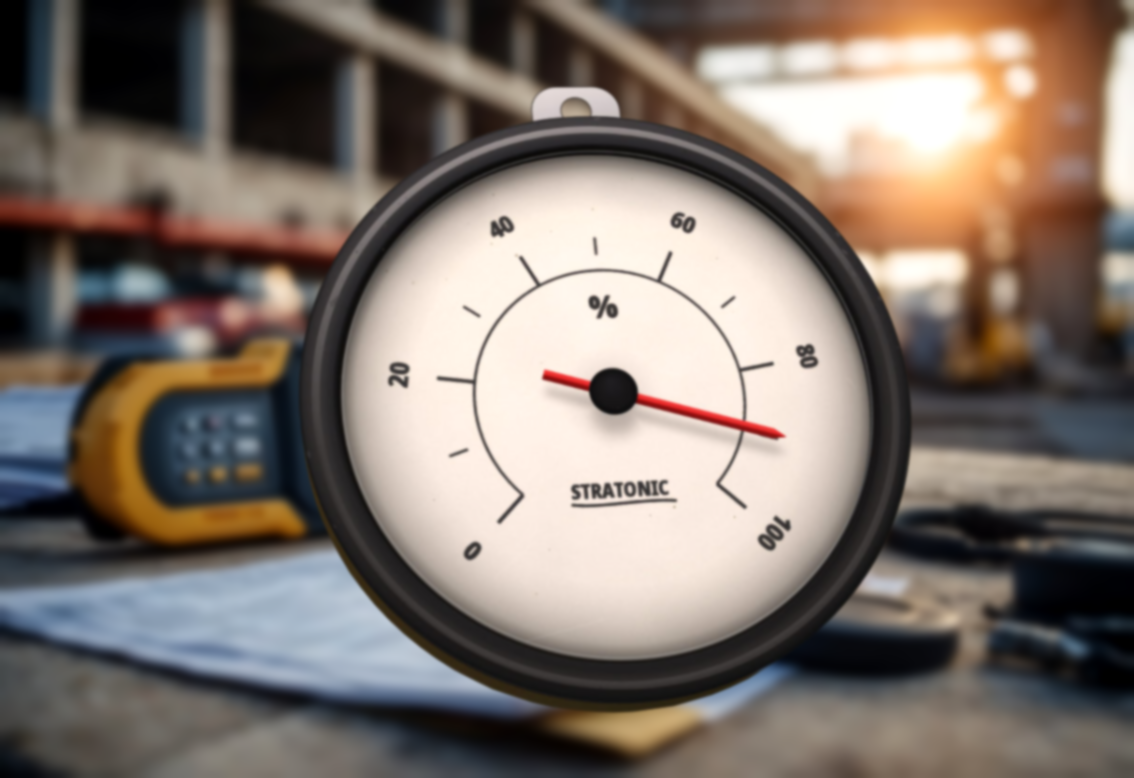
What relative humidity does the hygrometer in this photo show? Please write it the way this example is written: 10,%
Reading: 90,%
